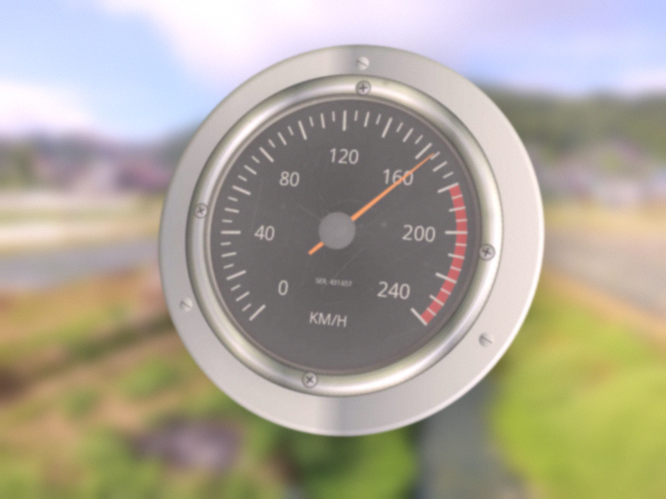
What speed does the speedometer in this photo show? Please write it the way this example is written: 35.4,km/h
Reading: 165,km/h
